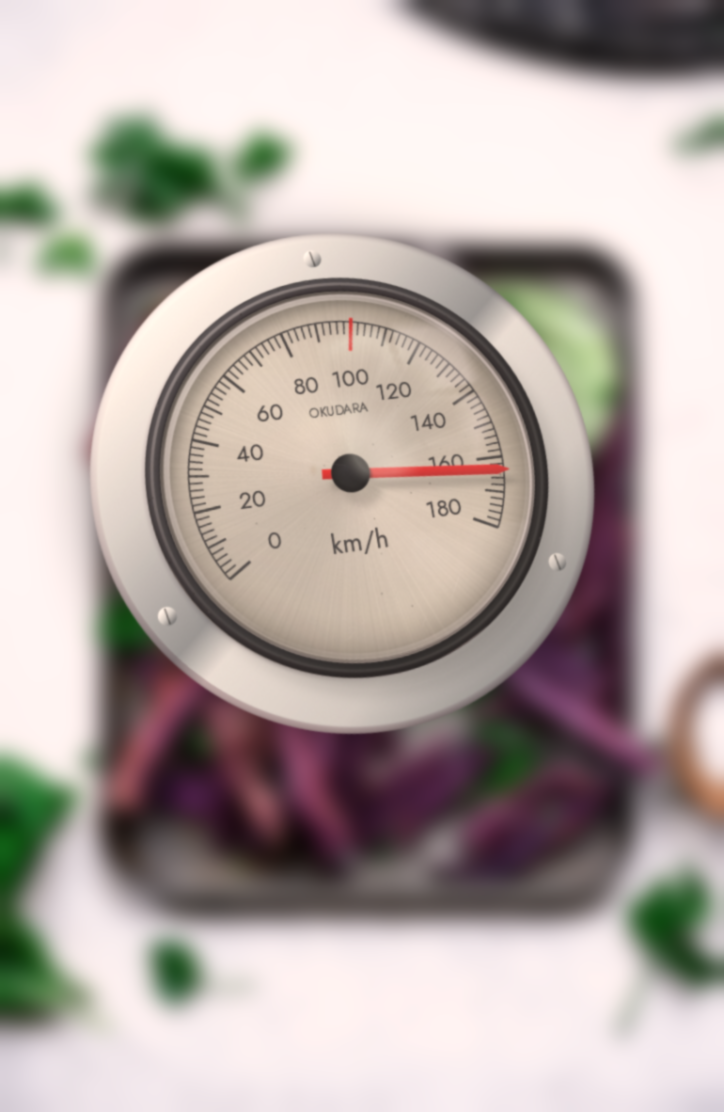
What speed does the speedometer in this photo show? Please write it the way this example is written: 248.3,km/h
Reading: 164,km/h
